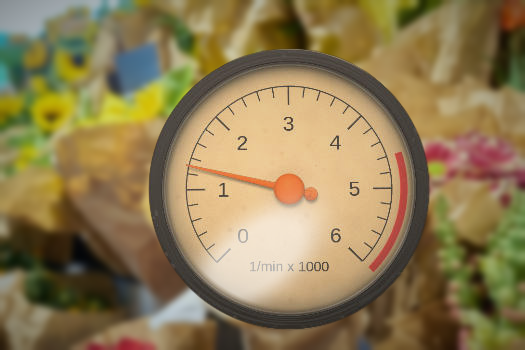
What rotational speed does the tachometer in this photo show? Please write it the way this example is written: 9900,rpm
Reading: 1300,rpm
